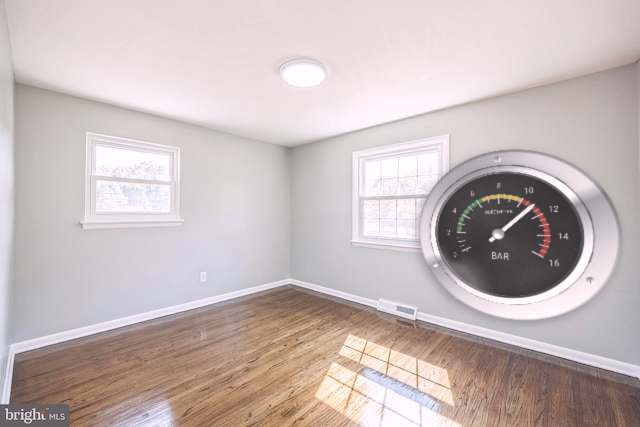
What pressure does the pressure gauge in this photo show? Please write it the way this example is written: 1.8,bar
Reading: 11,bar
